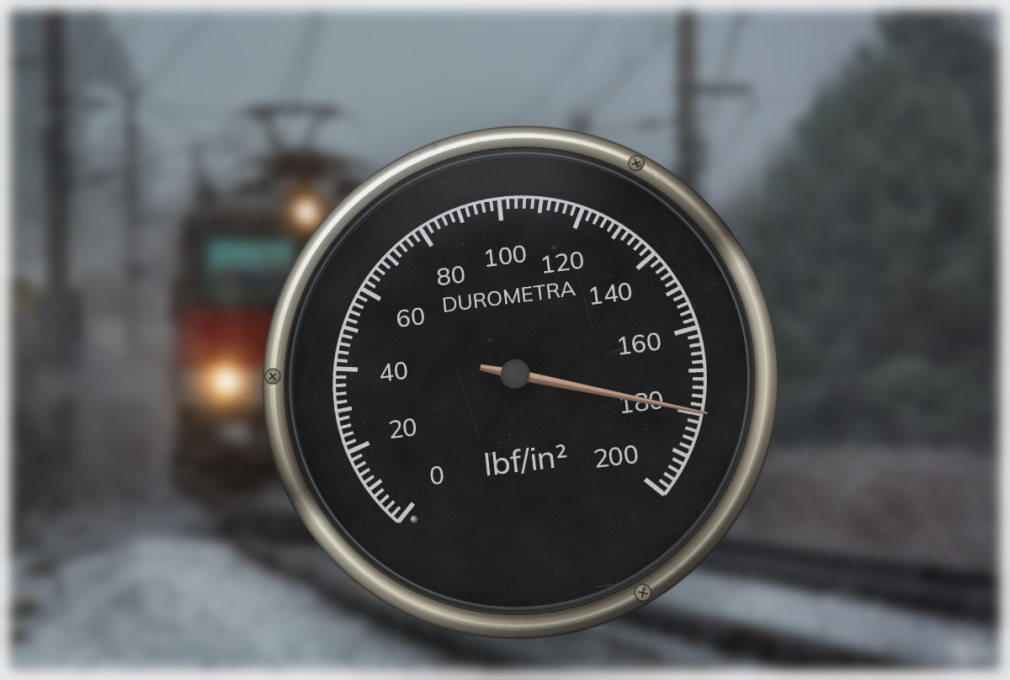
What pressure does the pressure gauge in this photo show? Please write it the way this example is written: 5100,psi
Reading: 180,psi
